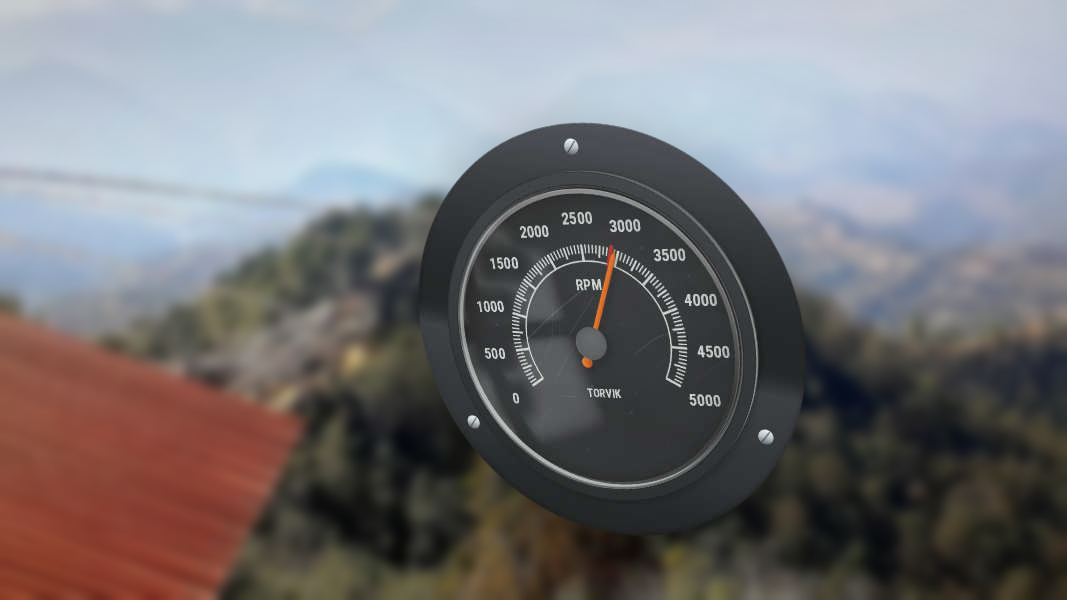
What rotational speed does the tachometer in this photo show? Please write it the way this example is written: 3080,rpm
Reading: 3000,rpm
